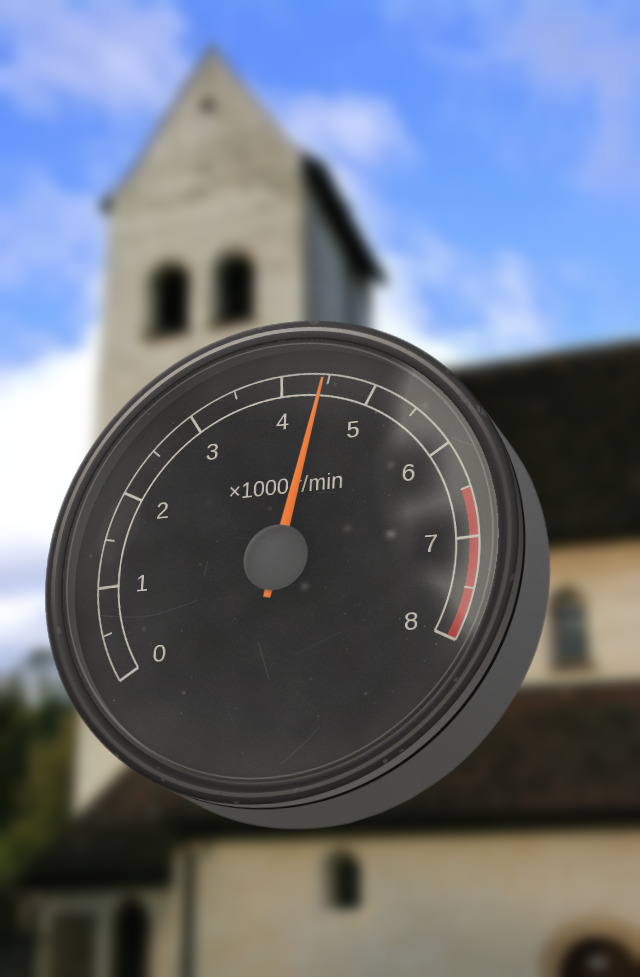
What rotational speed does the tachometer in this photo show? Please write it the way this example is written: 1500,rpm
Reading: 4500,rpm
